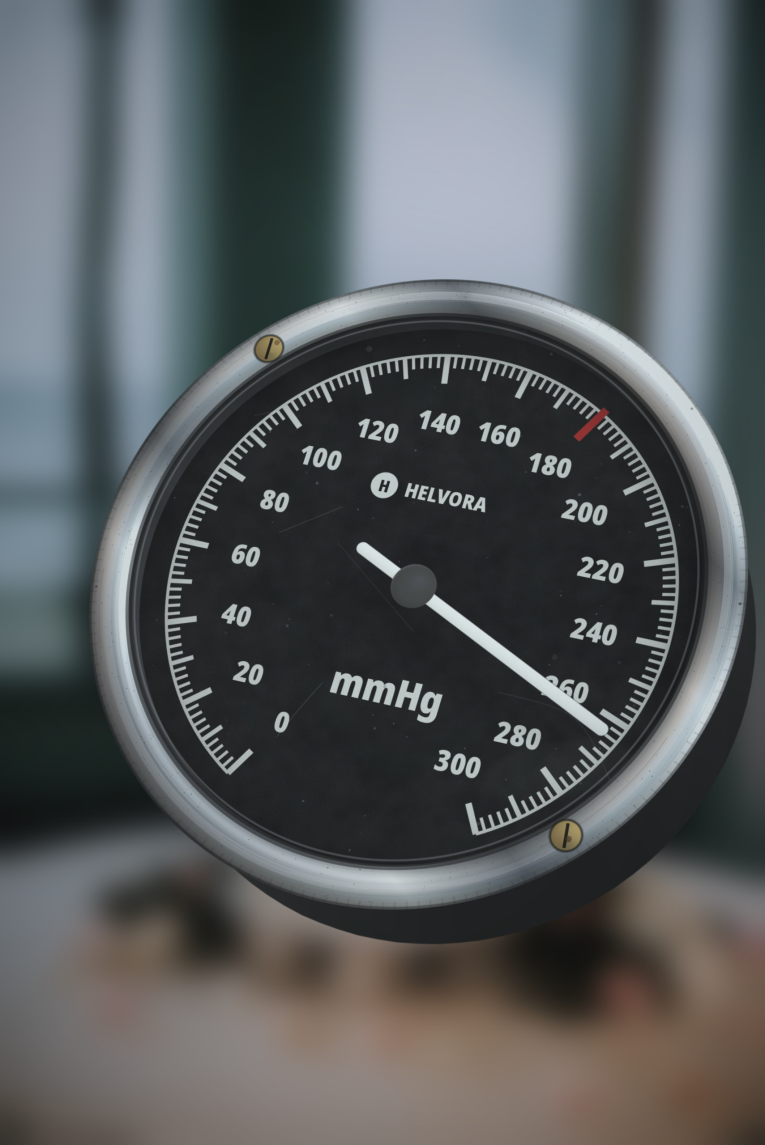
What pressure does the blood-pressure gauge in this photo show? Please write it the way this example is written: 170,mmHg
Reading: 264,mmHg
